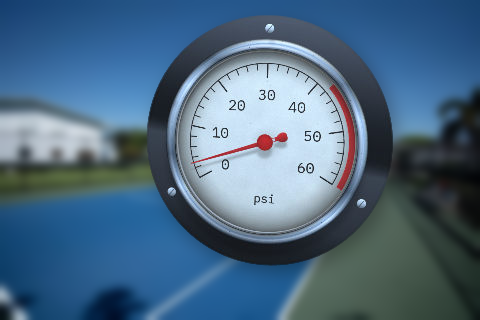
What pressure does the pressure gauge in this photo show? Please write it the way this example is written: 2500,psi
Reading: 3,psi
